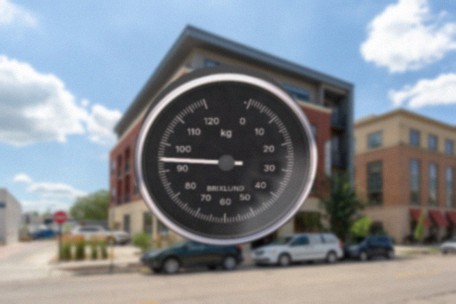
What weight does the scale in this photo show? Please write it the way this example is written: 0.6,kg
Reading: 95,kg
